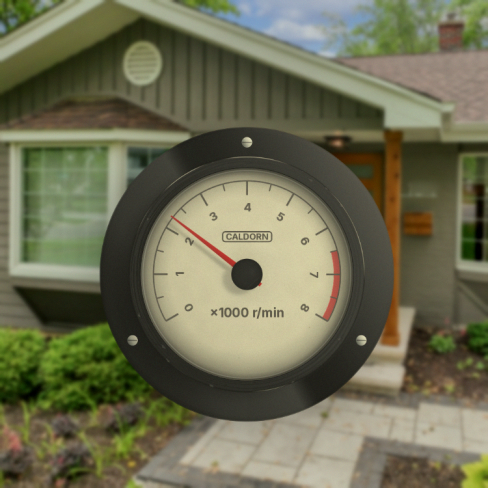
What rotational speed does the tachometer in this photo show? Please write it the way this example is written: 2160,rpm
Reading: 2250,rpm
